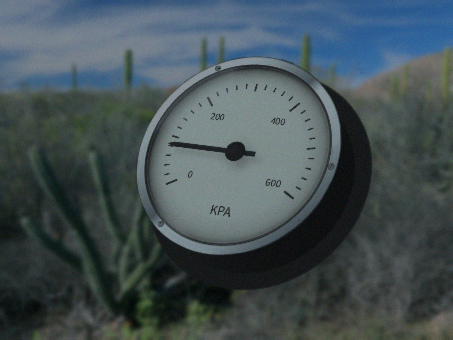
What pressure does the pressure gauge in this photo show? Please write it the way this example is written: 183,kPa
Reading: 80,kPa
